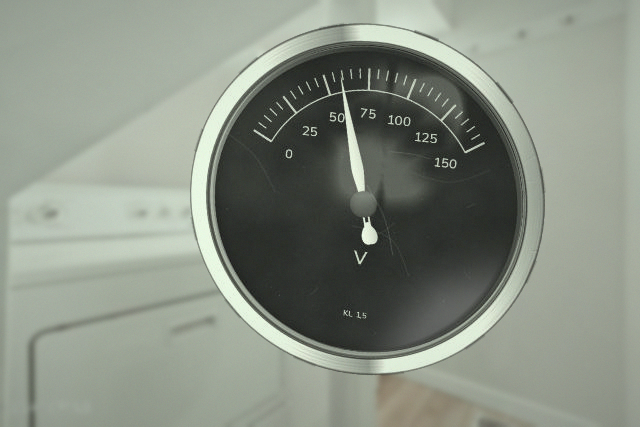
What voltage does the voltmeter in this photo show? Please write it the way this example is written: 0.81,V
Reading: 60,V
